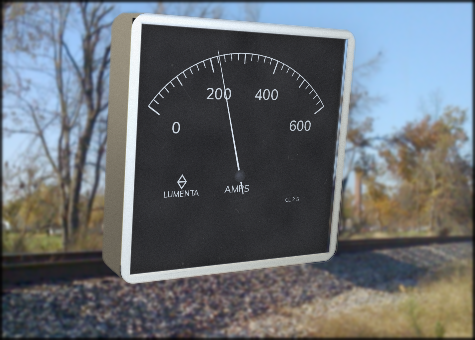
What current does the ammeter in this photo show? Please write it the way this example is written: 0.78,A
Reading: 220,A
